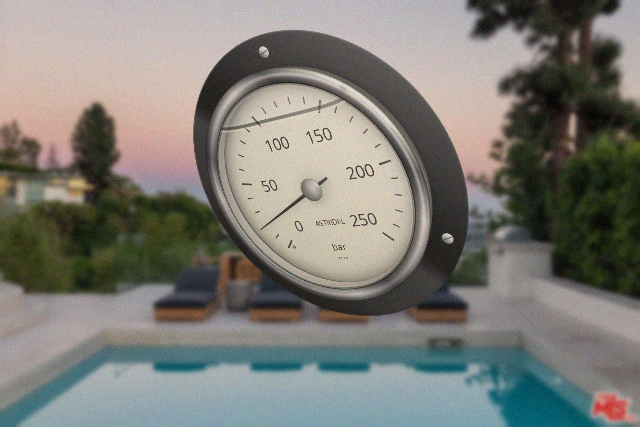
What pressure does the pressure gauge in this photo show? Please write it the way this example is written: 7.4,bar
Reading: 20,bar
